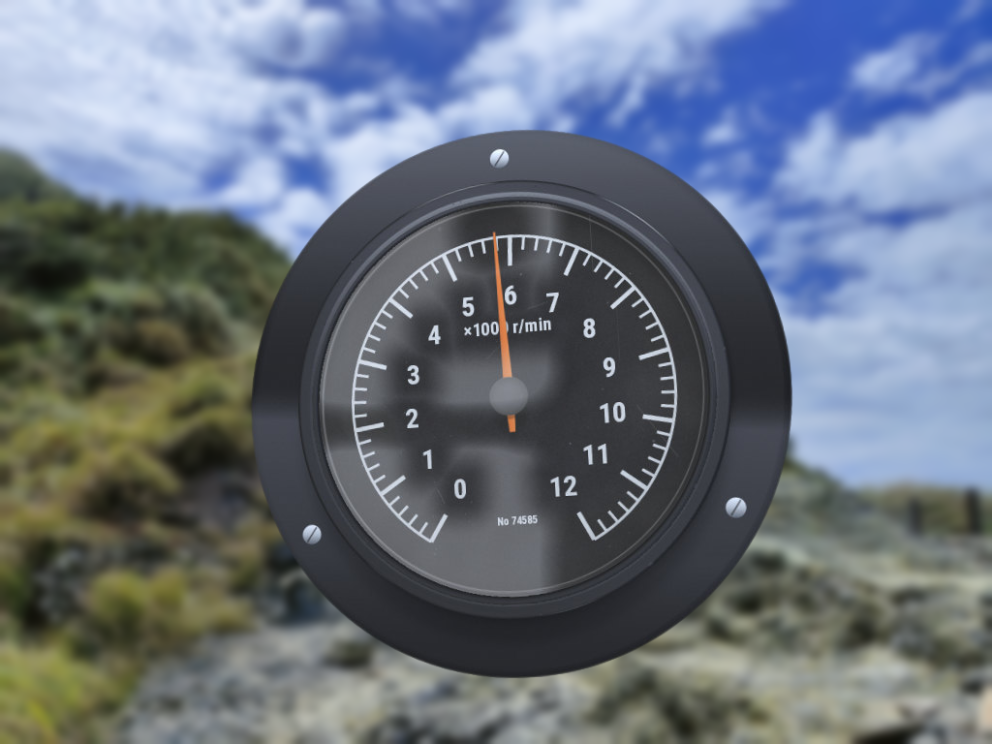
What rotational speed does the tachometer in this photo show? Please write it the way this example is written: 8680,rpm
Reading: 5800,rpm
